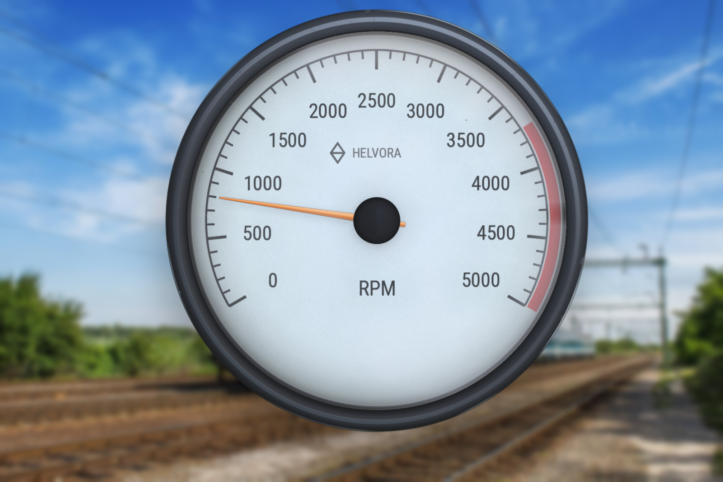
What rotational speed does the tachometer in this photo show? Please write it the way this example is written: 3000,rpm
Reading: 800,rpm
